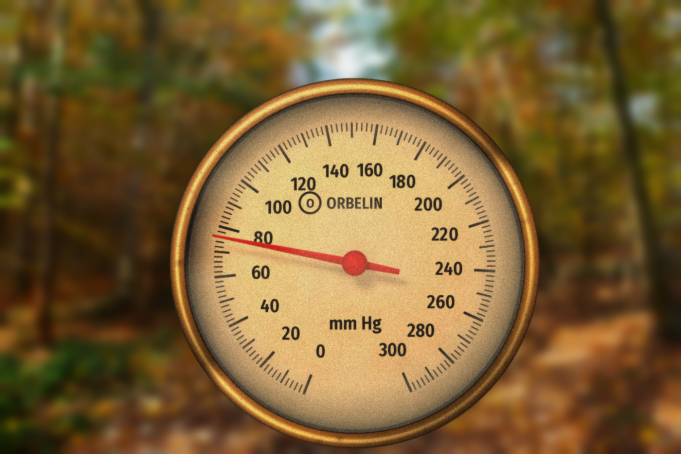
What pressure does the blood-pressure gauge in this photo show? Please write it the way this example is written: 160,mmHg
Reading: 76,mmHg
